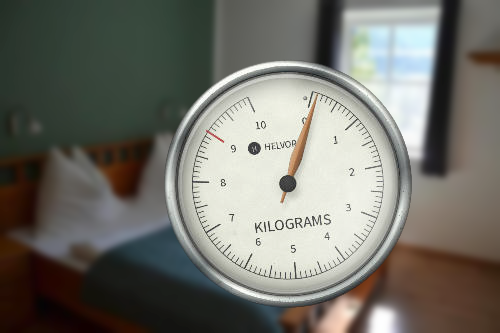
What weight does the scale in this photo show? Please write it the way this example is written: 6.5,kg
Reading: 0.1,kg
